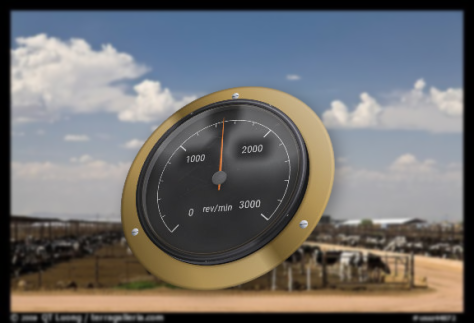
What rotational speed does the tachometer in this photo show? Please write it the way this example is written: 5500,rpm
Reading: 1500,rpm
